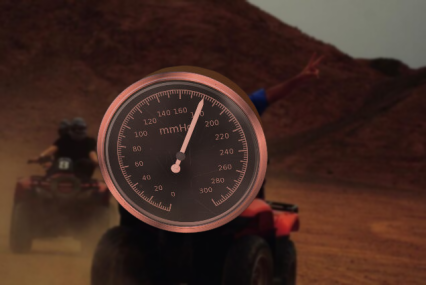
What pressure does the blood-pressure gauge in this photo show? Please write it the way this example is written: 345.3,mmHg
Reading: 180,mmHg
